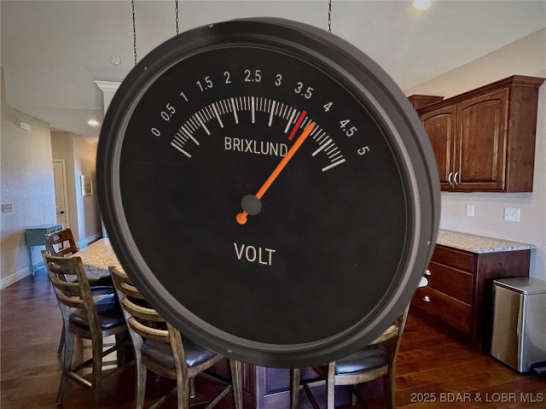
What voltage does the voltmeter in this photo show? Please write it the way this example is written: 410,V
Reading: 4,V
